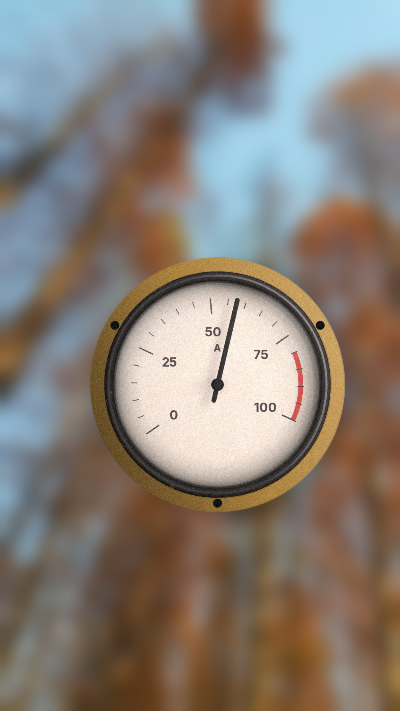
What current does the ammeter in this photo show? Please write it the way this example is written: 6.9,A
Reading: 57.5,A
